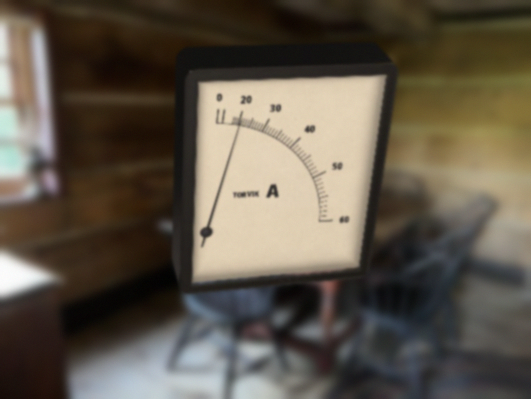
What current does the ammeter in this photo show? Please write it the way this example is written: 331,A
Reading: 20,A
